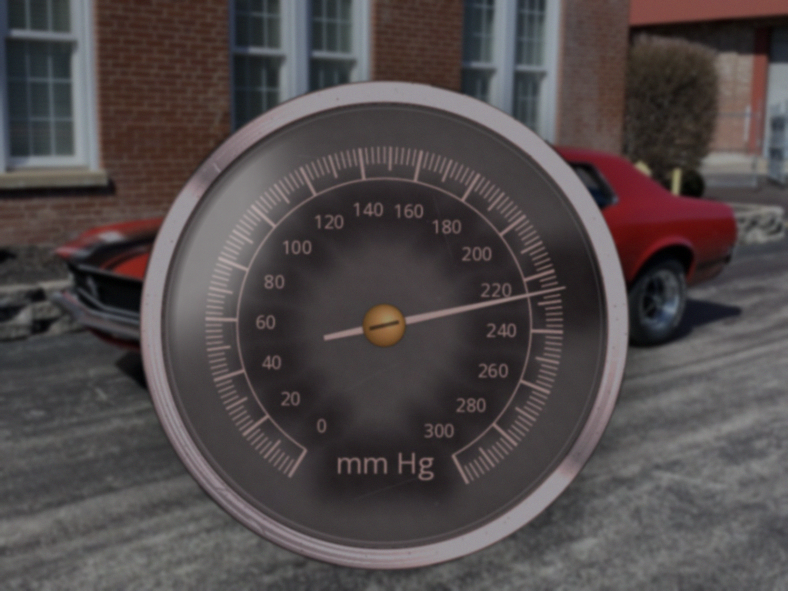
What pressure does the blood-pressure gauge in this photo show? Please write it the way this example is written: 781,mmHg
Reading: 226,mmHg
